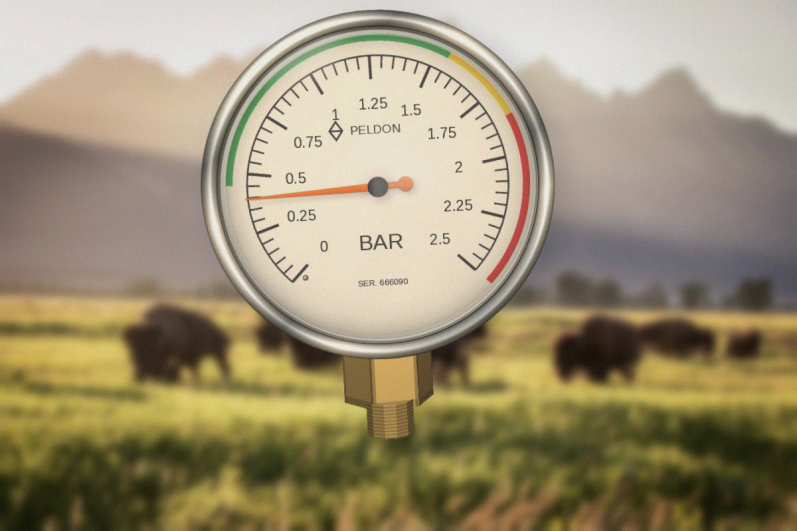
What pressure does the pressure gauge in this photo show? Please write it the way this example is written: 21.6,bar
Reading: 0.4,bar
